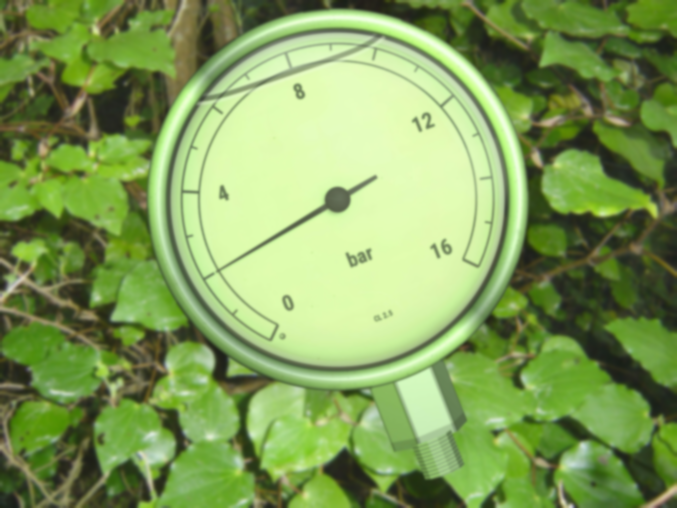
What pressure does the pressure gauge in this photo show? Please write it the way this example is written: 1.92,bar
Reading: 2,bar
